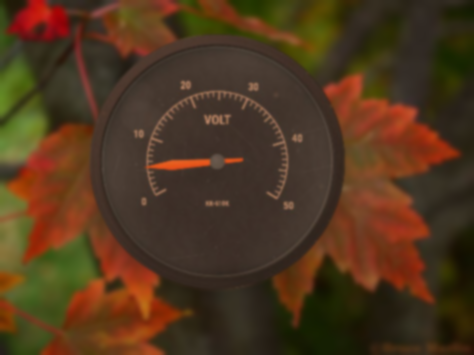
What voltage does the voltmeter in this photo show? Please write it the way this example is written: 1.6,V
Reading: 5,V
